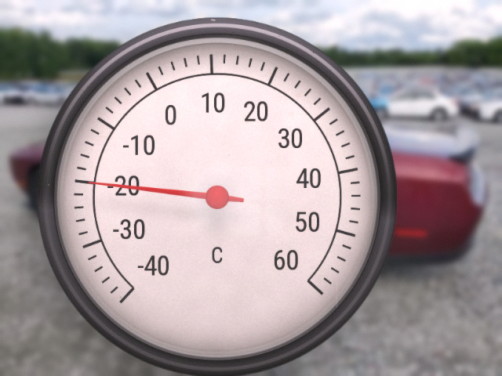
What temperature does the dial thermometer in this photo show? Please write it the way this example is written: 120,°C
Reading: -20,°C
